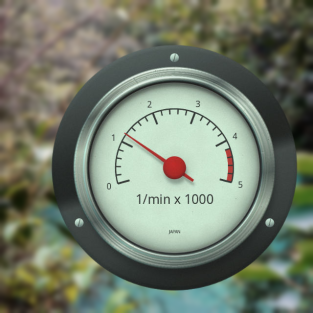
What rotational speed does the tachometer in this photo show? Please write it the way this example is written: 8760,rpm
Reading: 1200,rpm
